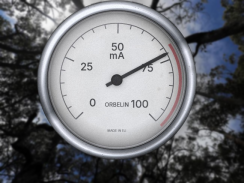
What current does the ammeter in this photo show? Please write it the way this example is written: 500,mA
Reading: 72.5,mA
